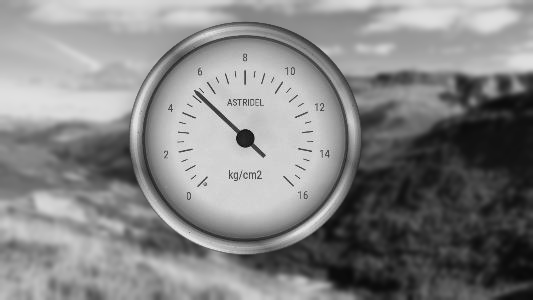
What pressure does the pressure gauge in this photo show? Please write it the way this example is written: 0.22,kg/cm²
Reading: 5.25,kg/cm²
